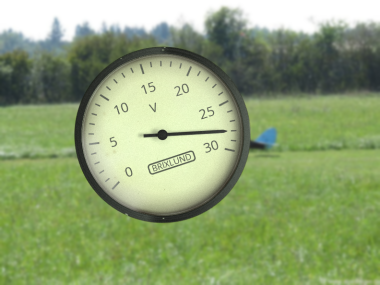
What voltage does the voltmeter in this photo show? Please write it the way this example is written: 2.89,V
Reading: 28,V
